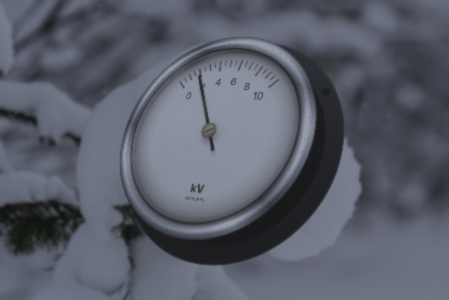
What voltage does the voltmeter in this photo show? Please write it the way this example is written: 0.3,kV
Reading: 2,kV
